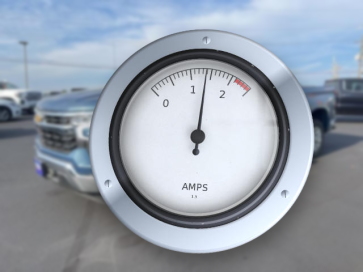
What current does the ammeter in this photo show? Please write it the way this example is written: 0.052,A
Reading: 1.4,A
